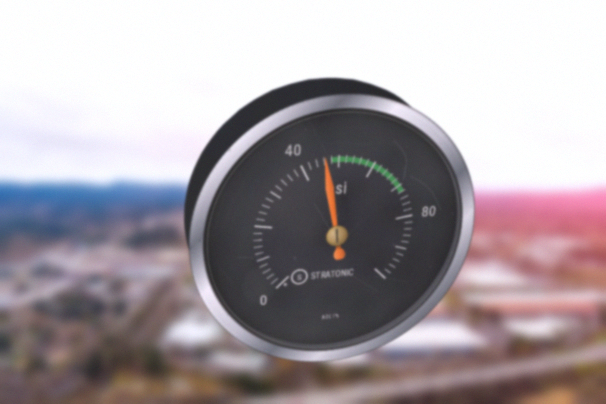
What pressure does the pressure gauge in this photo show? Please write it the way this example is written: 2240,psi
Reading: 46,psi
